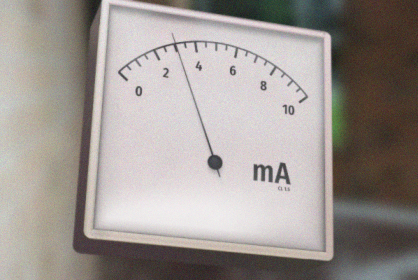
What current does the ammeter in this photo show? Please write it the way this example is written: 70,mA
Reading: 3,mA
